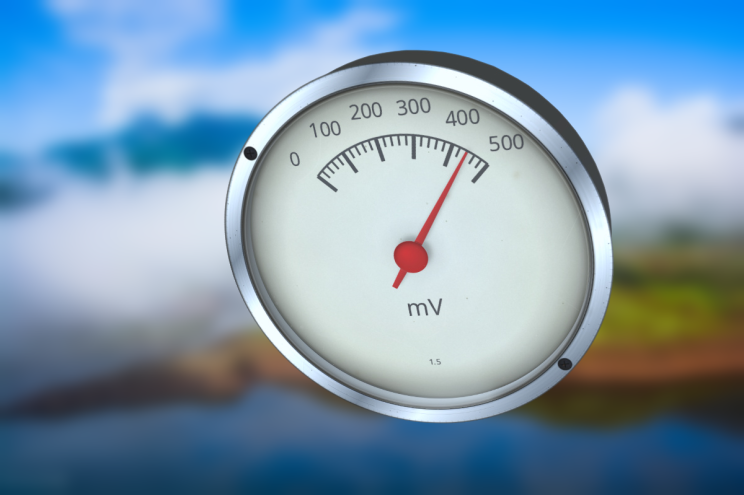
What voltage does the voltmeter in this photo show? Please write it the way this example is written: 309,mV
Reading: 440,mV
